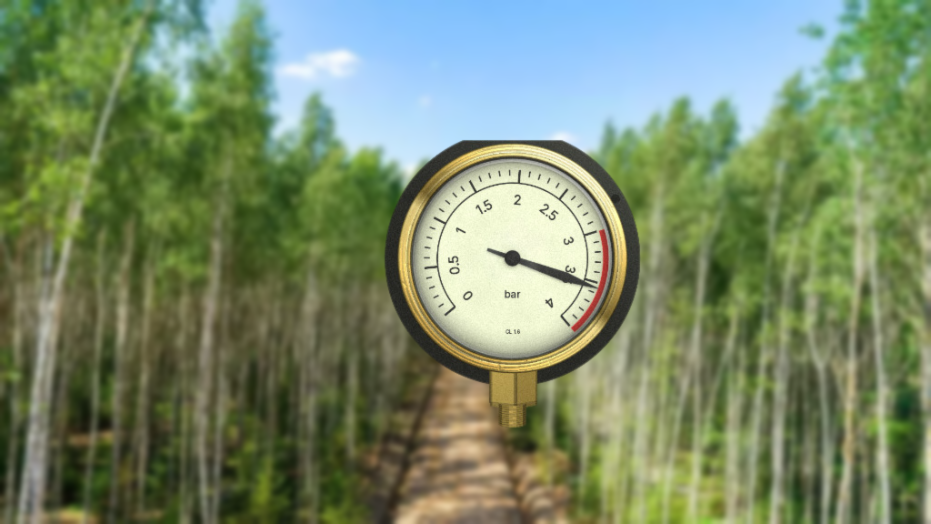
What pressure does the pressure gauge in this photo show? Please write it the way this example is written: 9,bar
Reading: 3.55,bar
